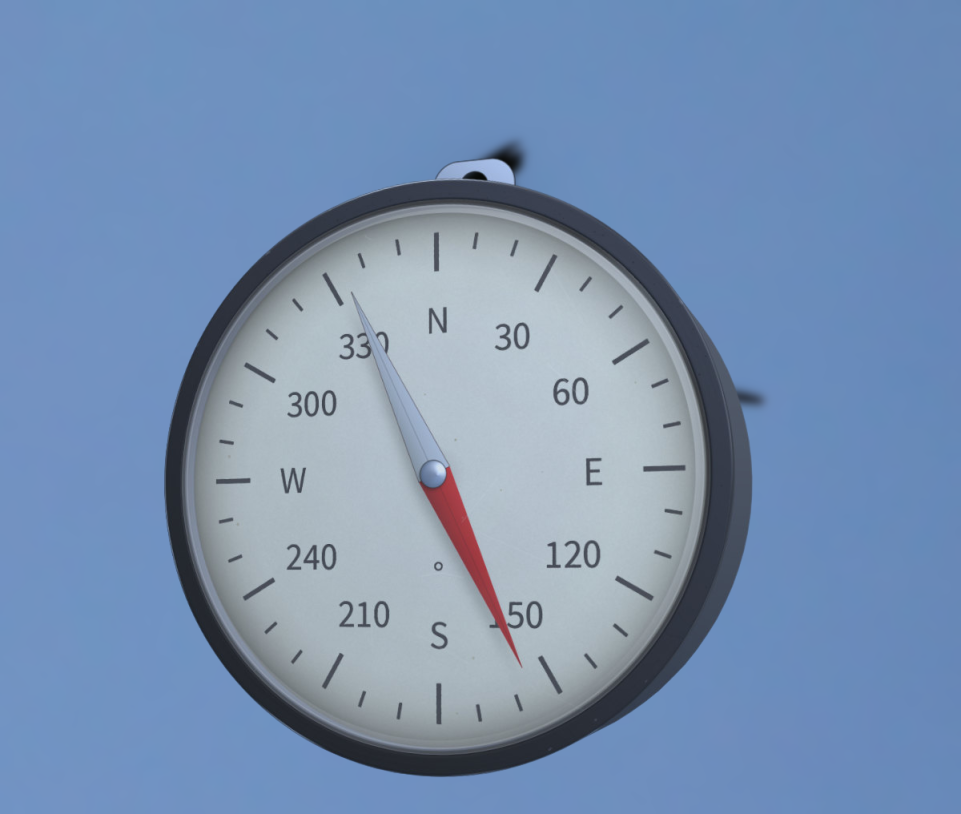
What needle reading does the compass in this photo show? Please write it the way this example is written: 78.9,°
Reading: 155,°
